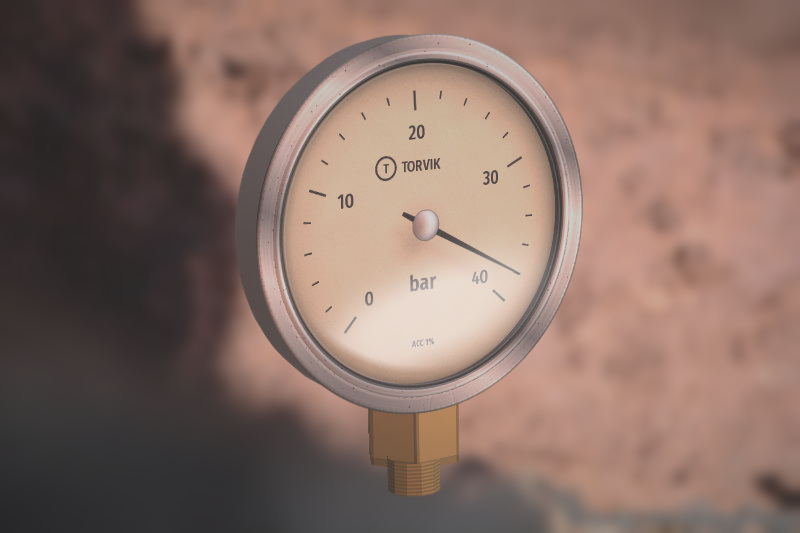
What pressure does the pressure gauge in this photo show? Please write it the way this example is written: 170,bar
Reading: 38,bar
